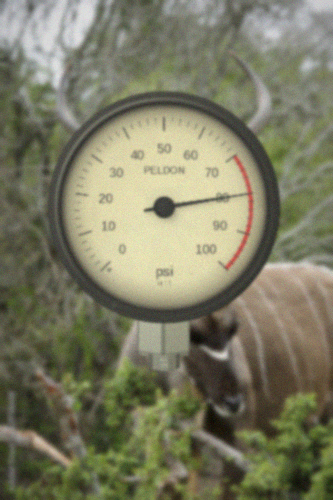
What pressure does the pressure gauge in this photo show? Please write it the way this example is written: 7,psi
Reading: 80,psi
